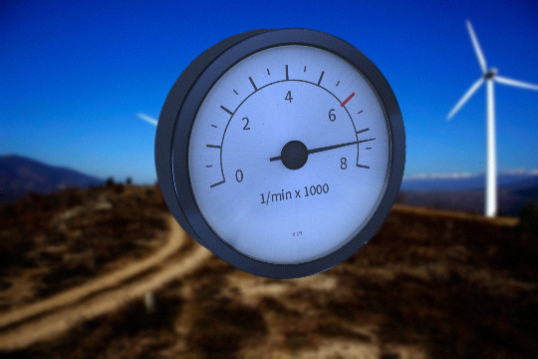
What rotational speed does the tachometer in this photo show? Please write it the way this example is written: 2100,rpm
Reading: 7250,rpm
